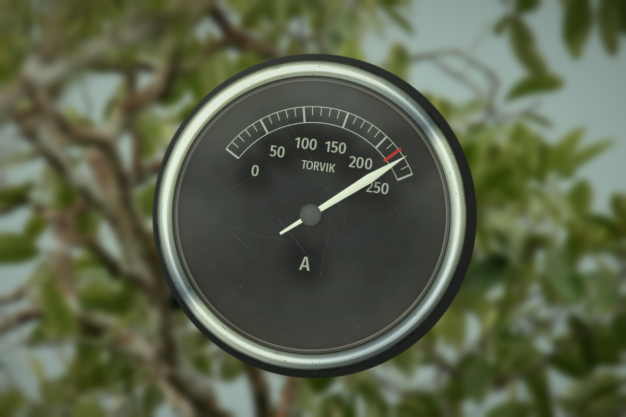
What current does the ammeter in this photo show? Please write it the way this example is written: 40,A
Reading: 230,A
